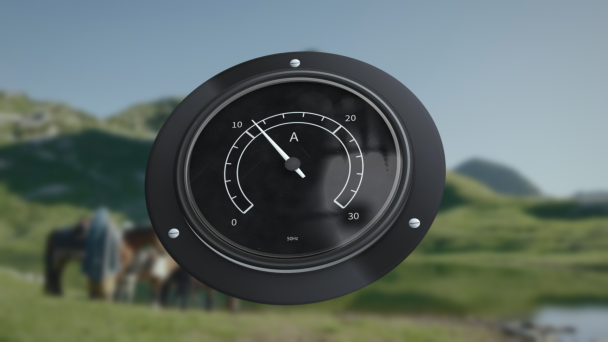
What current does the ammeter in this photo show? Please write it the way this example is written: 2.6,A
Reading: 11,A
